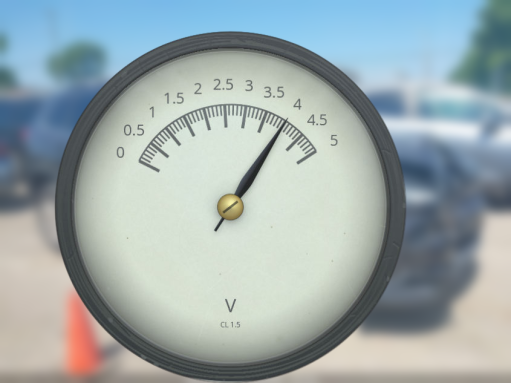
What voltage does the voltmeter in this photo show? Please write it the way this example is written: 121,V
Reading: 4,V
